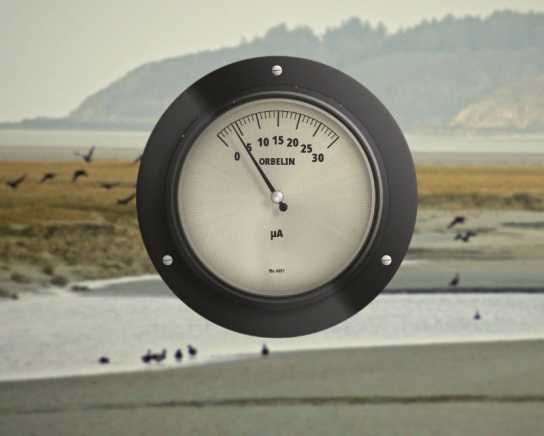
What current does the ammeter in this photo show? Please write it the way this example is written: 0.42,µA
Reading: 4,µA
